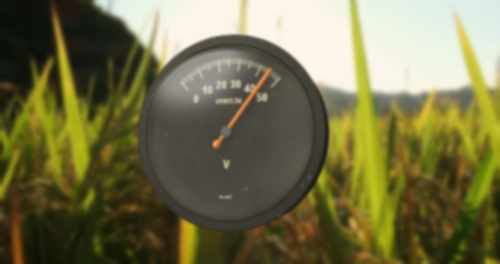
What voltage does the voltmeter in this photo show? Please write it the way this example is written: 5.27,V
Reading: 45,V
